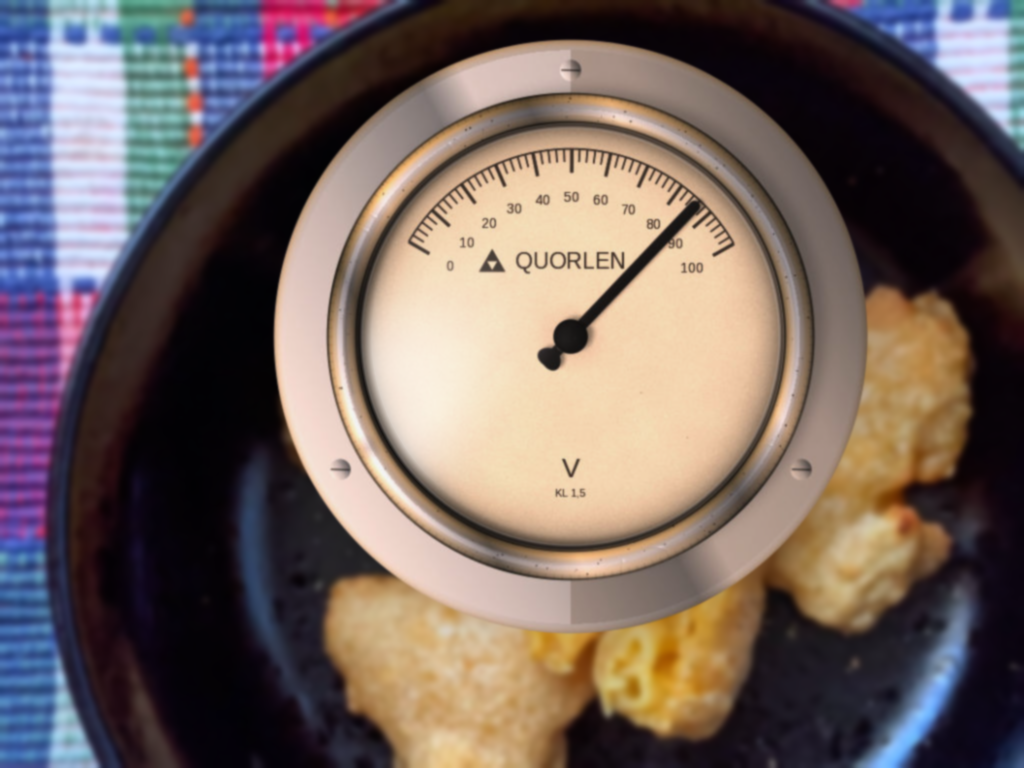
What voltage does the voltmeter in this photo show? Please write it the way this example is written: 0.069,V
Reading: 86,V
